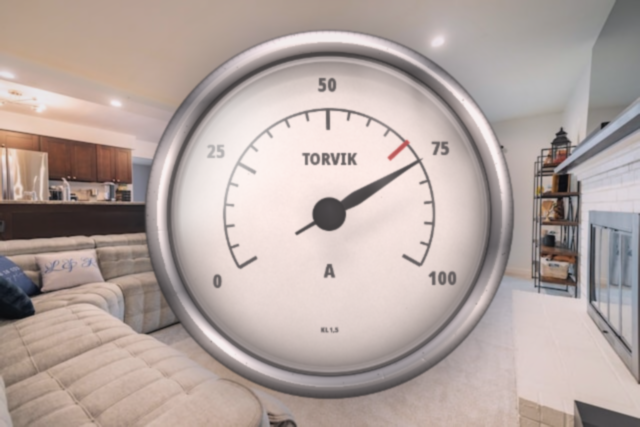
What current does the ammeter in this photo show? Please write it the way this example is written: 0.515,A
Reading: 75,A
